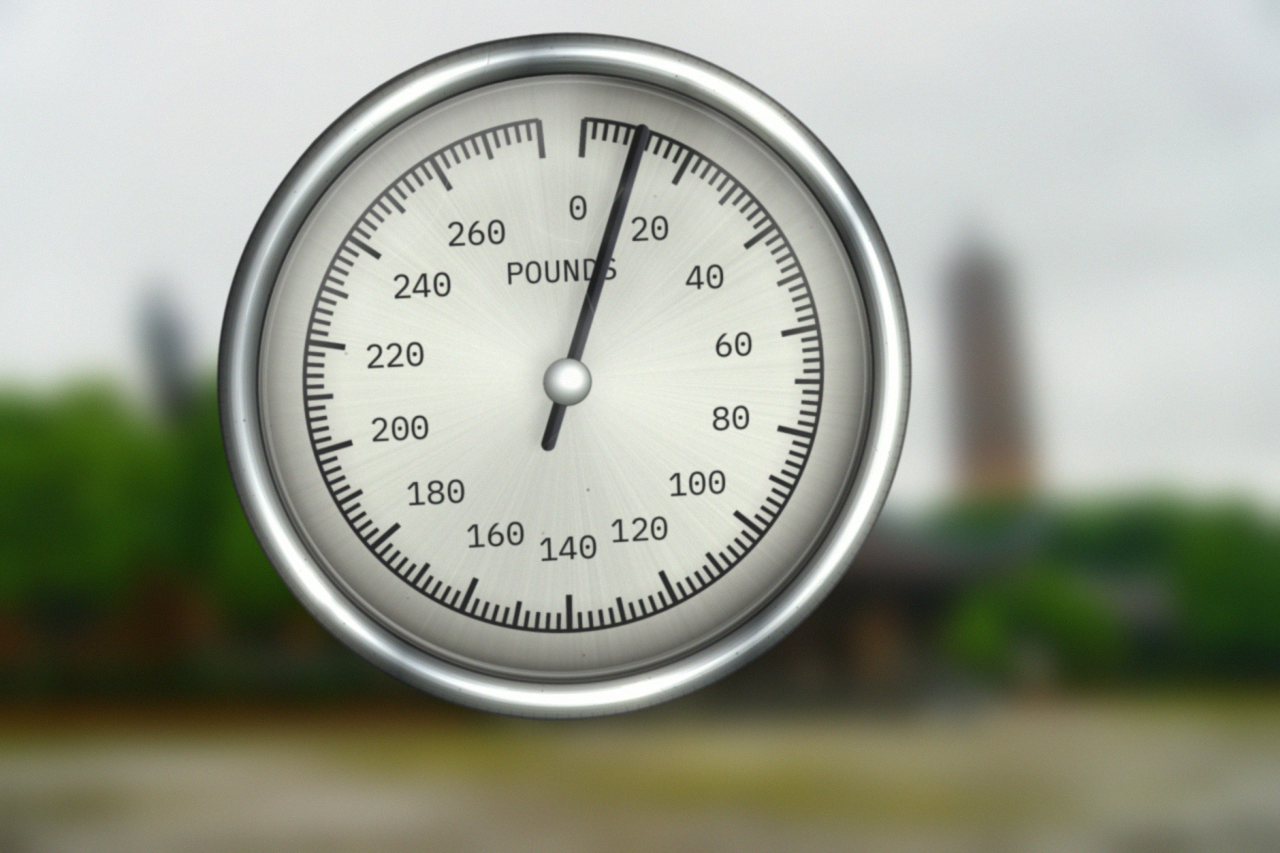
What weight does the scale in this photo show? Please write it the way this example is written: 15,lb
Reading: 10,lb
